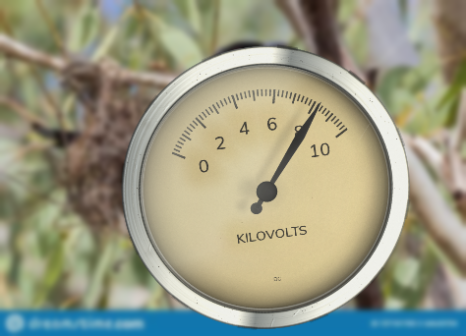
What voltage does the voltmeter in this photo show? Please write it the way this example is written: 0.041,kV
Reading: 8.2,kV
